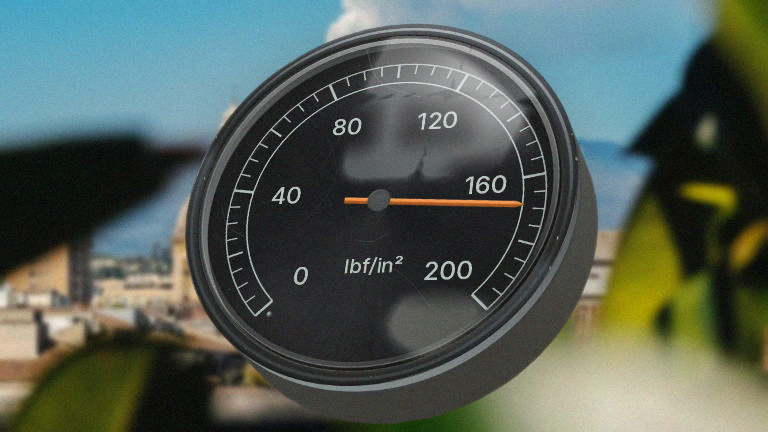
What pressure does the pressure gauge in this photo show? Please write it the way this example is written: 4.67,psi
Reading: 170,psi
